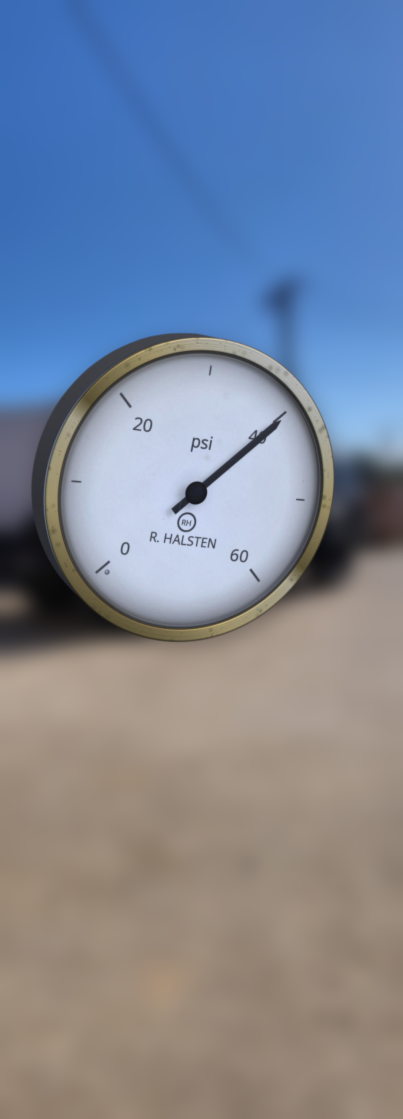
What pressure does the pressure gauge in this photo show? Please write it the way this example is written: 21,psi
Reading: 40,psi
